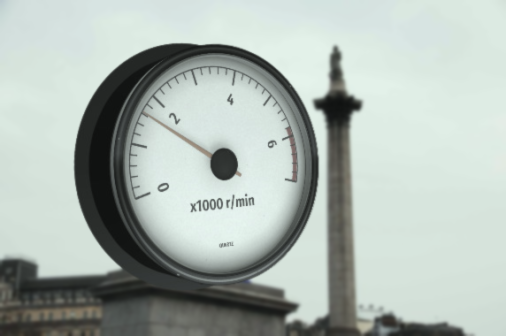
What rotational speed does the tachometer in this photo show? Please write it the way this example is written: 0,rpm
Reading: 1600,rpm
